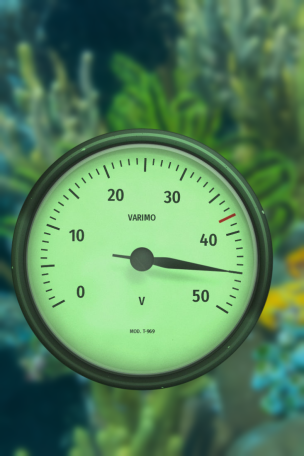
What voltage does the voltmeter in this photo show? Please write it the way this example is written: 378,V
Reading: 45,V
